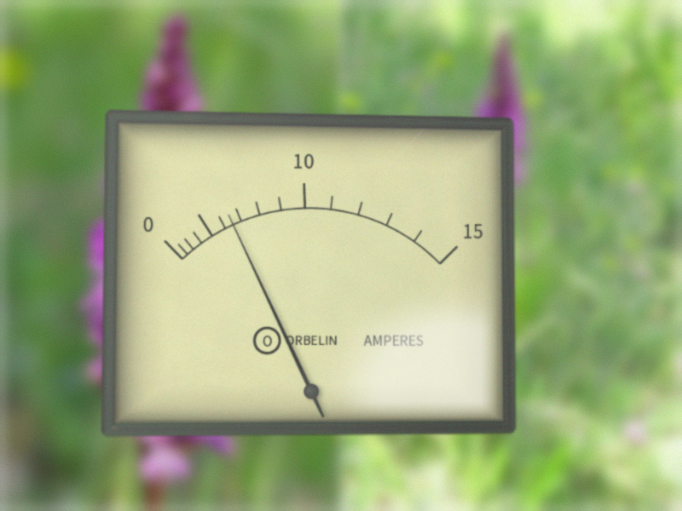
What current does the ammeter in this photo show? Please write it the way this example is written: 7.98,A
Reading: 6.5,A
